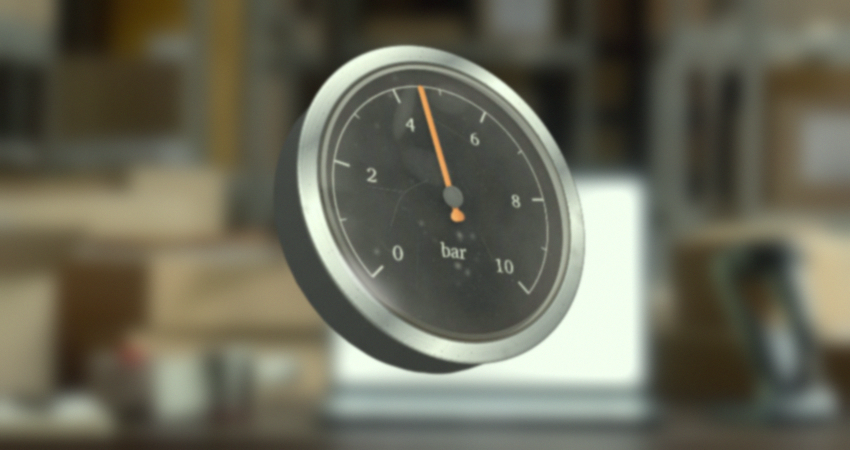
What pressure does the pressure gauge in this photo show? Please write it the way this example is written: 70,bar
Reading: 4.5,bar
